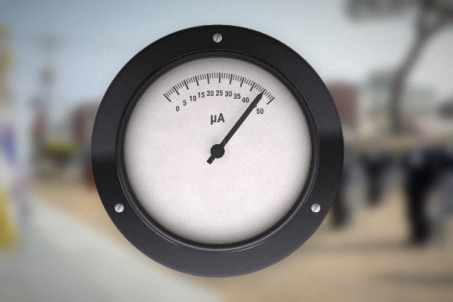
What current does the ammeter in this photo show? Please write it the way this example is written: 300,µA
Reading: 45,µA
